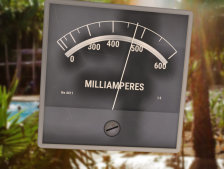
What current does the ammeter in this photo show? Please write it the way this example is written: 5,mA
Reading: 475,mA
